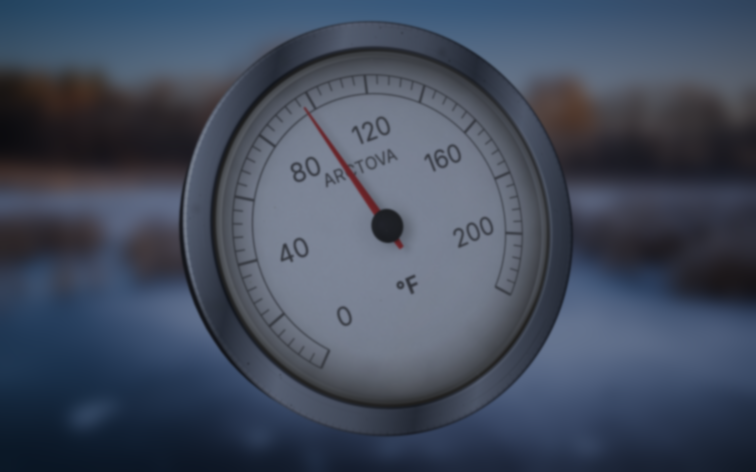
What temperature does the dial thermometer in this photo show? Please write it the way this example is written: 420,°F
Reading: 96,°F
